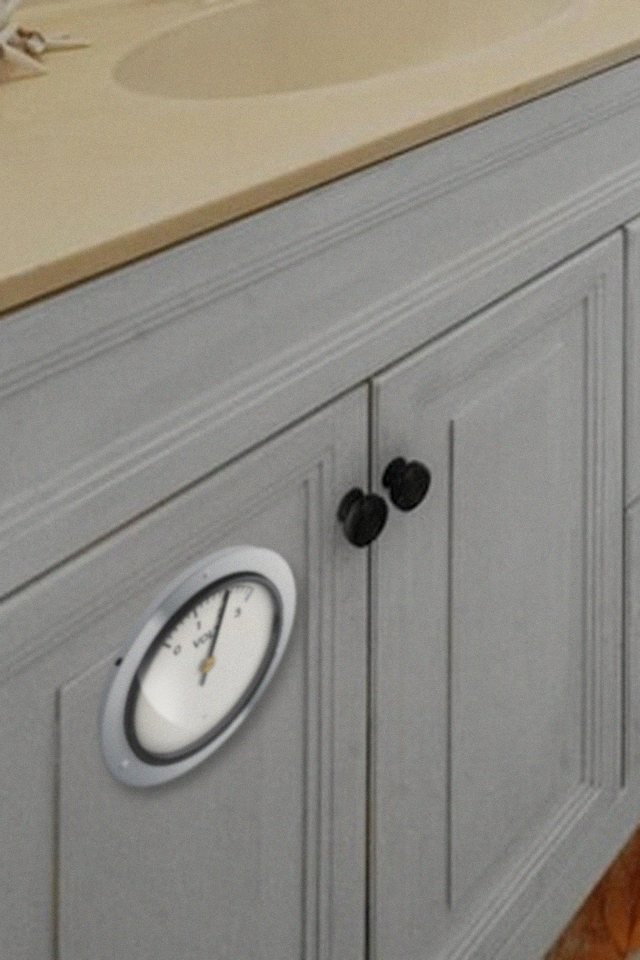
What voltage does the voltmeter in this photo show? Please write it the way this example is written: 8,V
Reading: 2,V
